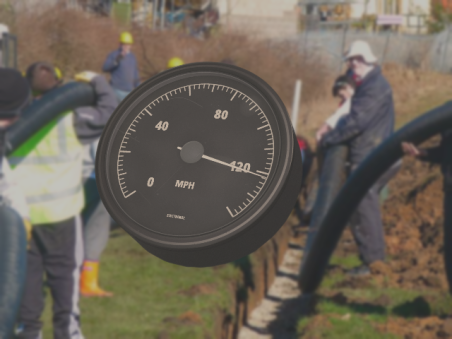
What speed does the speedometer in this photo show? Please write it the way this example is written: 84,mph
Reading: 122,mph
